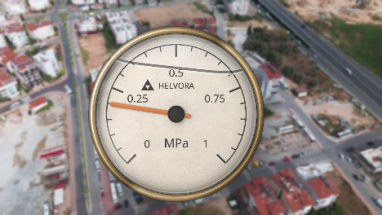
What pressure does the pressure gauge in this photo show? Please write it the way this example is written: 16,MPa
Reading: 0.2,MPa
